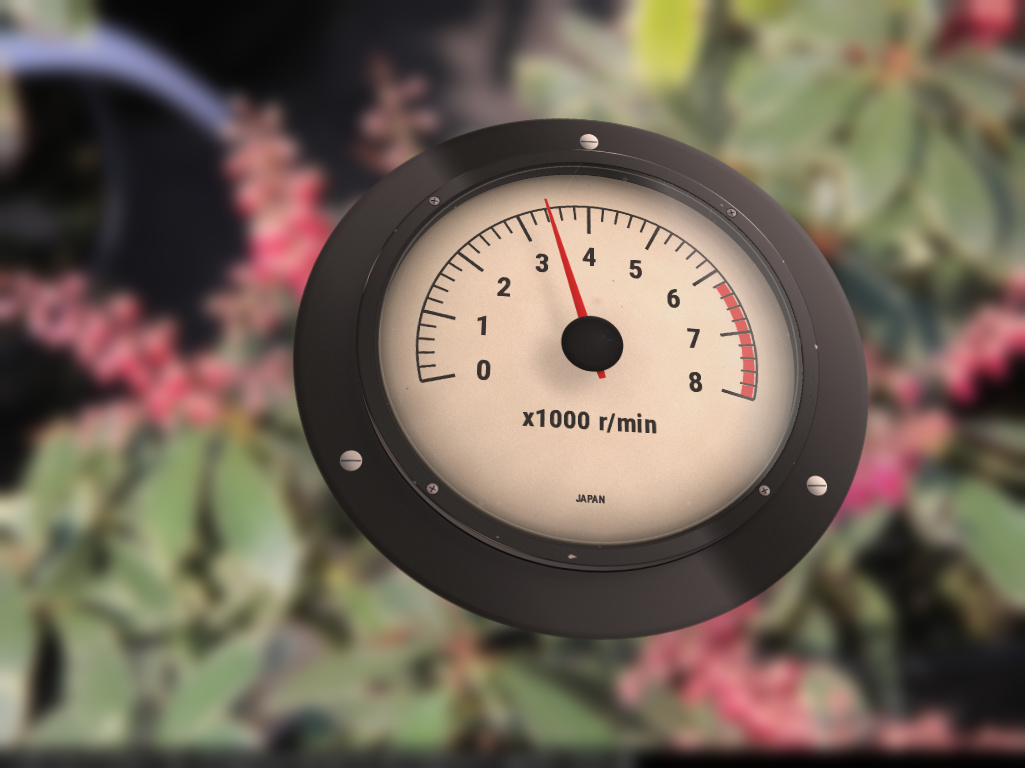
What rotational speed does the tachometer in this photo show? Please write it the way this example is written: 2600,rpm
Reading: 3400,rpm
